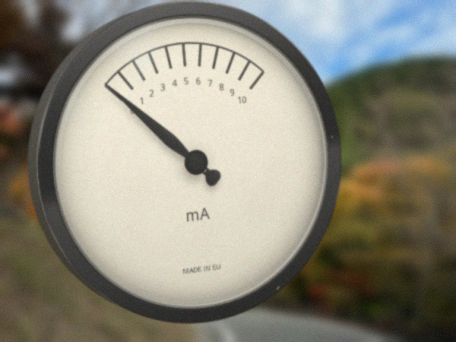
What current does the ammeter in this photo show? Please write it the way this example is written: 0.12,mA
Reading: 0,mA
